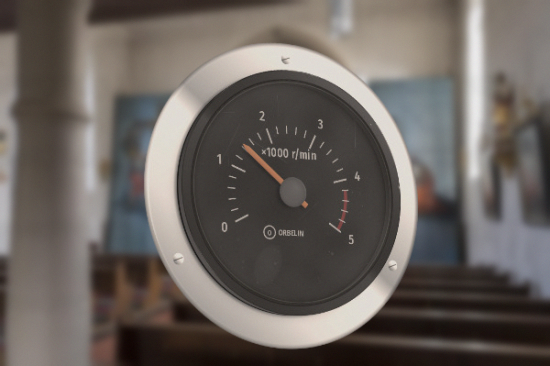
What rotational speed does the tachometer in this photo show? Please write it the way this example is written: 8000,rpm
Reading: 1400,rpm
